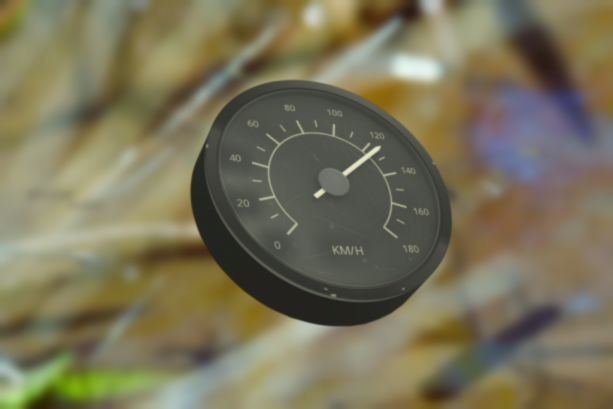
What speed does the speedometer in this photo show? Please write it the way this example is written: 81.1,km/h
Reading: 125,km/h
